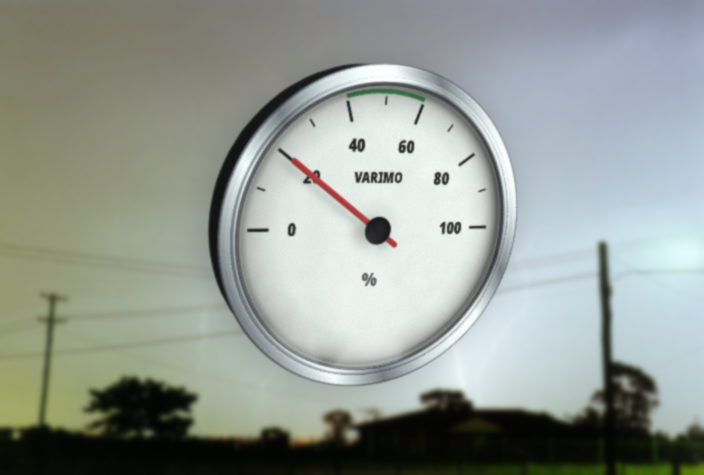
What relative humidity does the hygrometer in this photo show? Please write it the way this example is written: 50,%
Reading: 20,%
